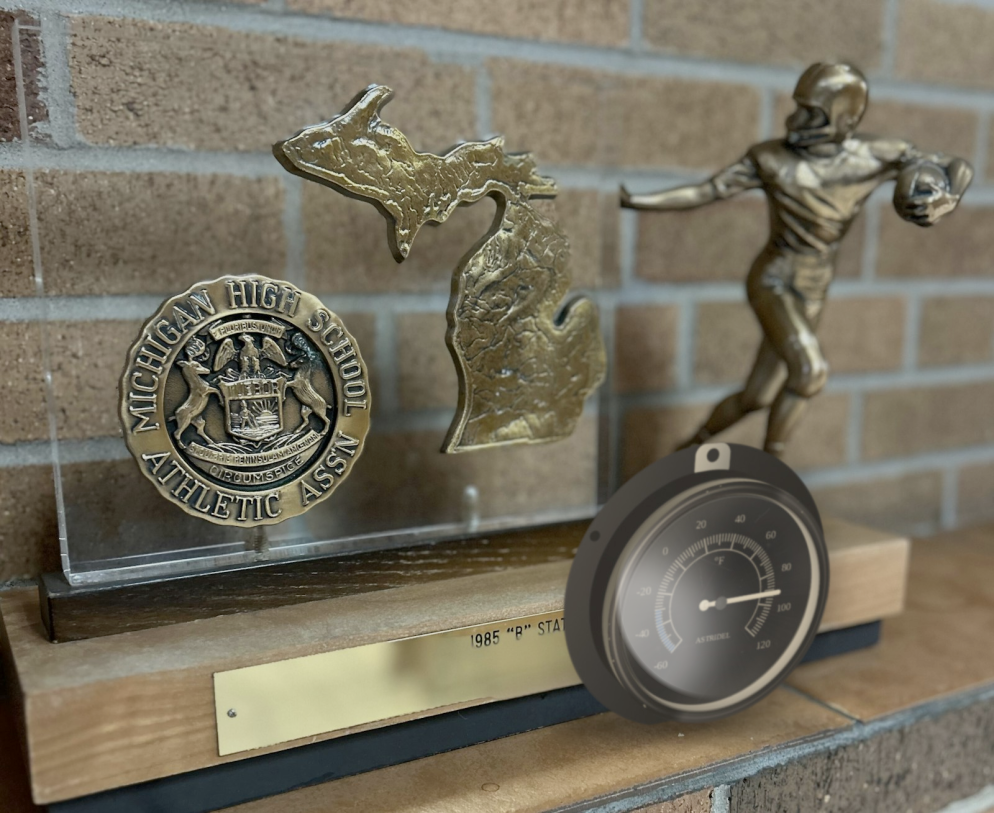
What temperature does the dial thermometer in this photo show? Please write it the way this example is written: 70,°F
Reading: 90,°F
